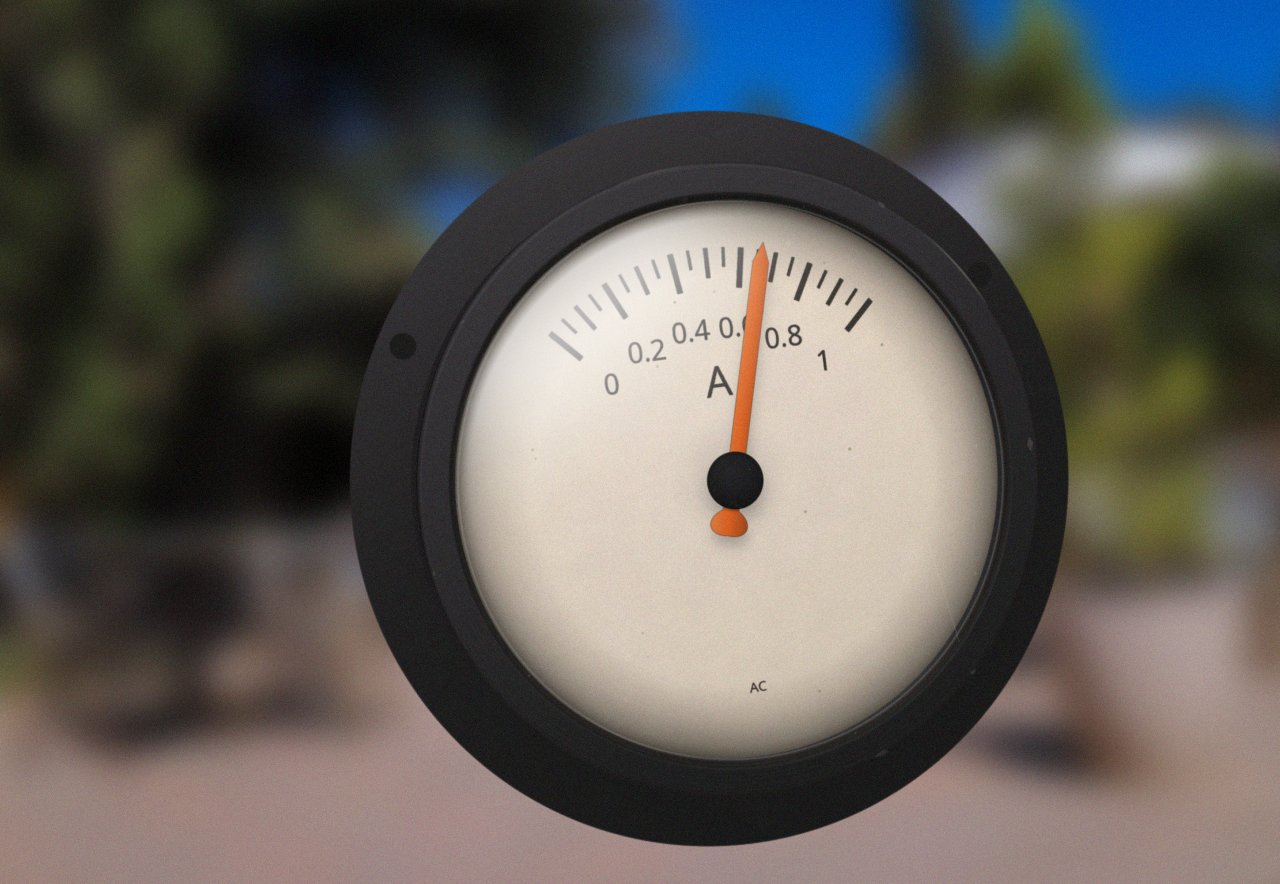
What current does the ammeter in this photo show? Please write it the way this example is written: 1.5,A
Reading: 0.65,A
